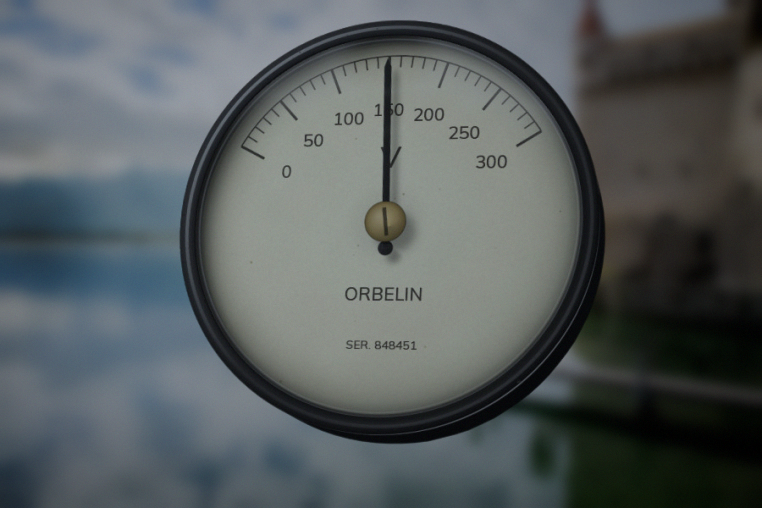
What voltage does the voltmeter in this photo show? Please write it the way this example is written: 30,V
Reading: 150,V
